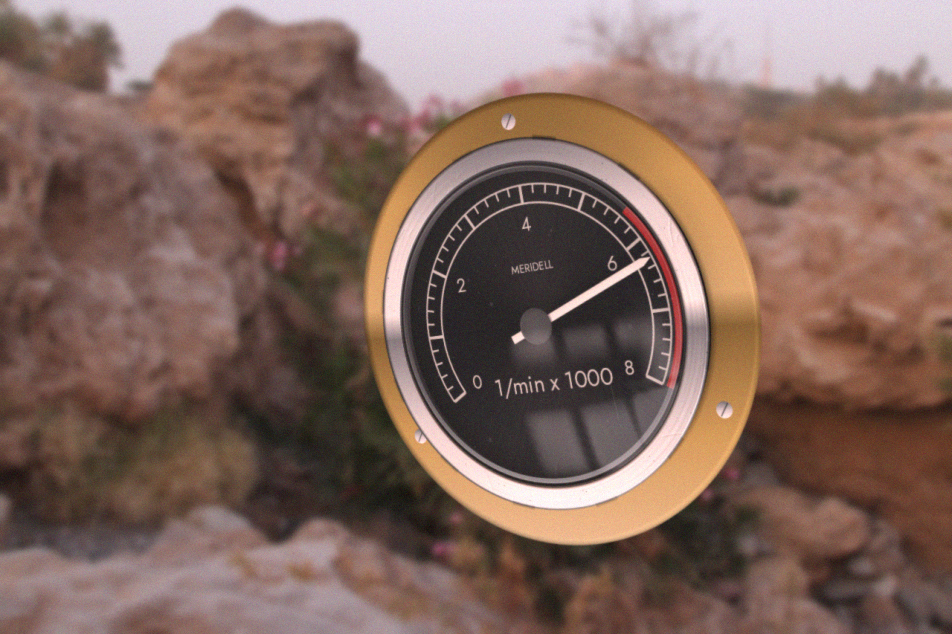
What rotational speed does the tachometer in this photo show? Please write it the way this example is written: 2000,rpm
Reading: 6300,rpm
